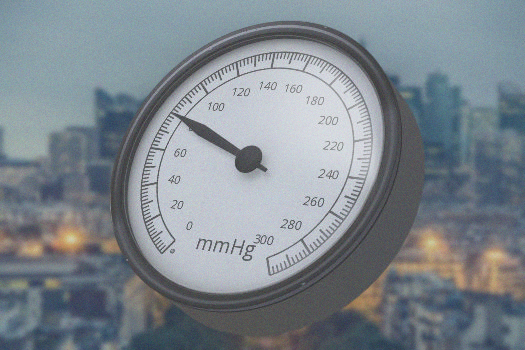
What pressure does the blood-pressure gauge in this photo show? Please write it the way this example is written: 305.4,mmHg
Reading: 80,mmHg
